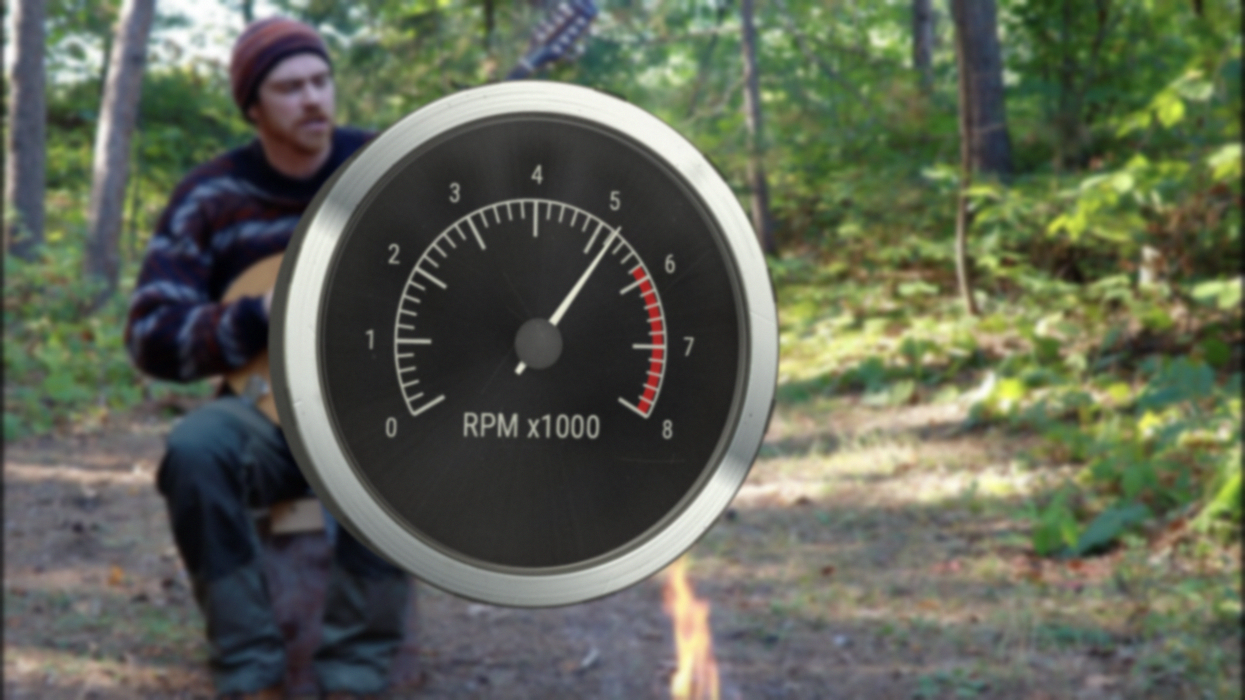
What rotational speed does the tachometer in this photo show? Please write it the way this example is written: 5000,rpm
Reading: 5200,rpm
